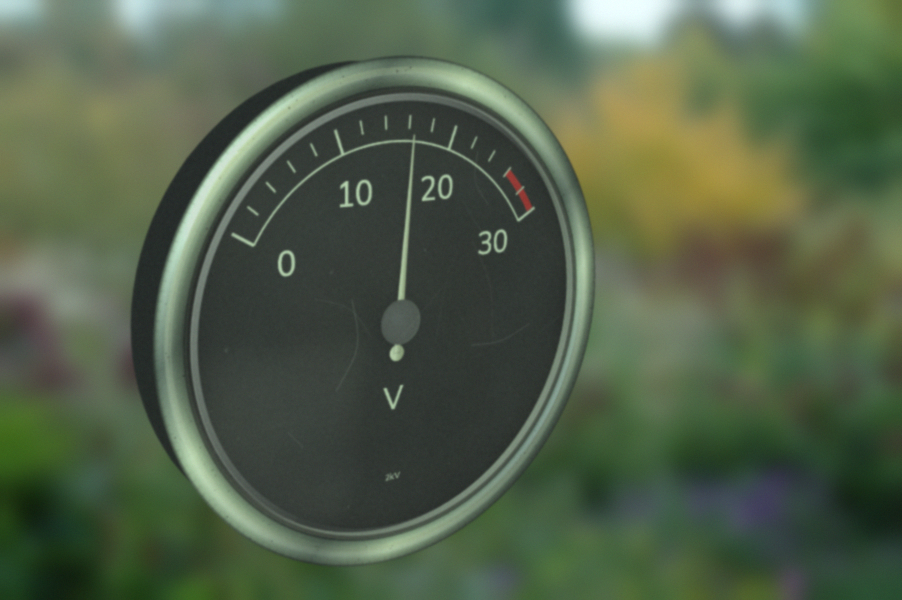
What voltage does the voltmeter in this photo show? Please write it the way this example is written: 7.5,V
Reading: 16,V
